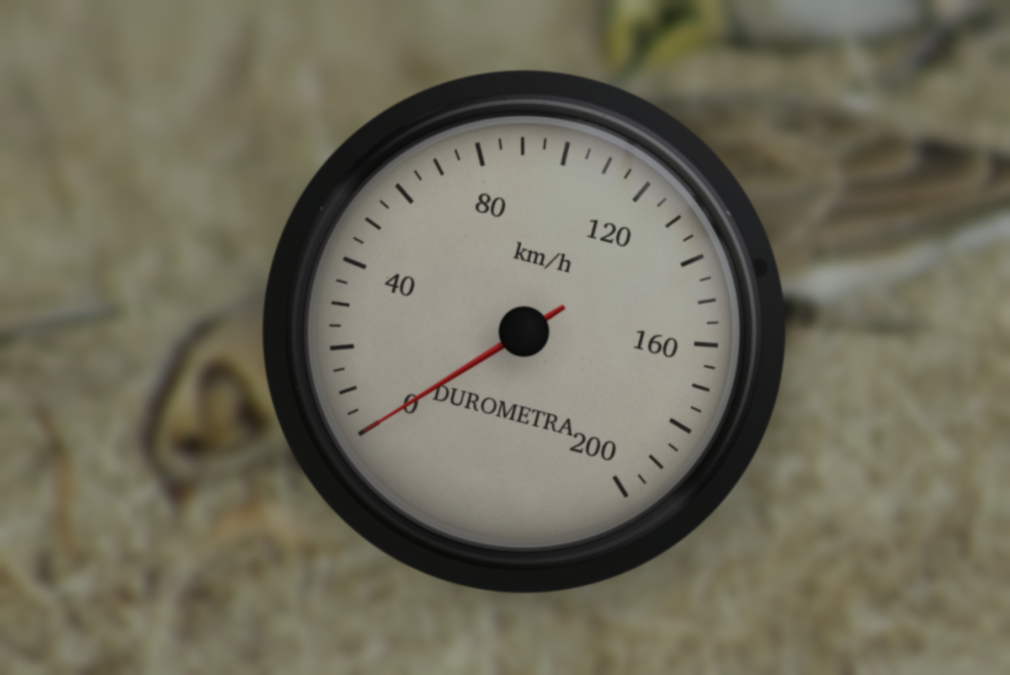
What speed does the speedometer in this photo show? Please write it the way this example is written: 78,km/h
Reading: 0,km/h
